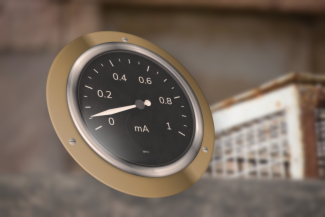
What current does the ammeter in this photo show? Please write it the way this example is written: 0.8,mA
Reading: 0.05,mA
